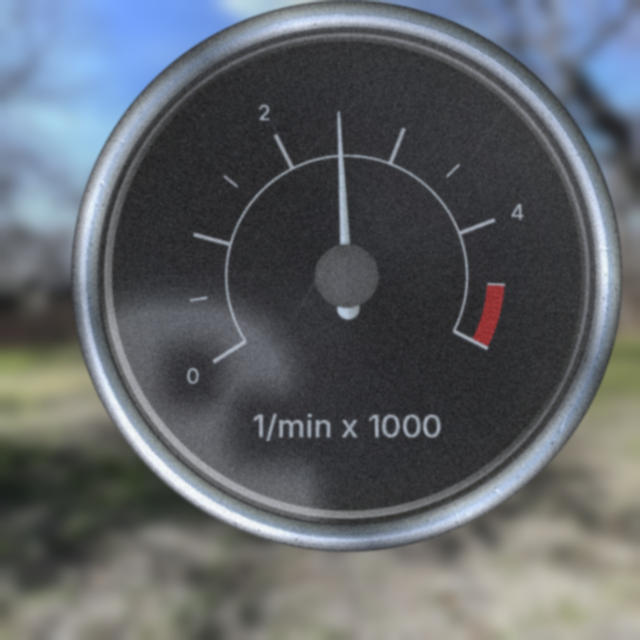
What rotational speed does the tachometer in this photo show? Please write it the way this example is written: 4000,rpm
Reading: 2500,rpm
